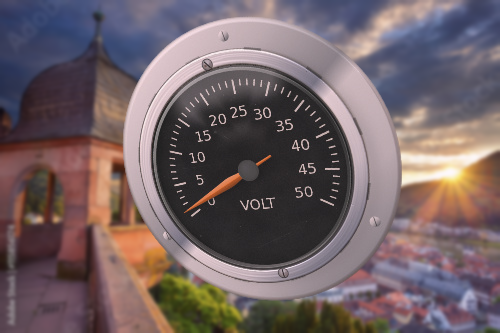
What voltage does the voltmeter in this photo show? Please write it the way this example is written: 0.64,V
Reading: 1,V
